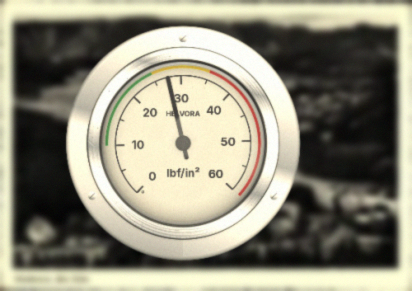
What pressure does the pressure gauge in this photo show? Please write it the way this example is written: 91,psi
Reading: 27.5,psi
